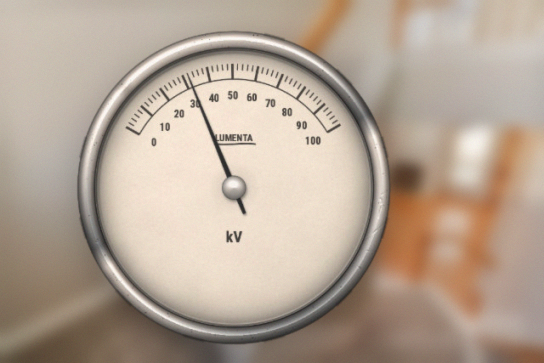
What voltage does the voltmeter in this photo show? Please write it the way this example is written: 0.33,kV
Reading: 32,kV
